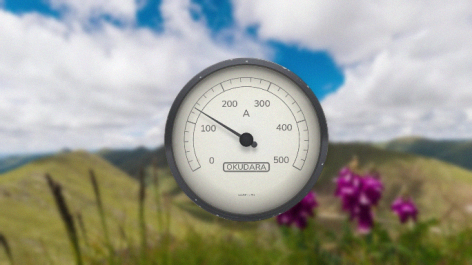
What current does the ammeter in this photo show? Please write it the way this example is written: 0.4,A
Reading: 130,A
